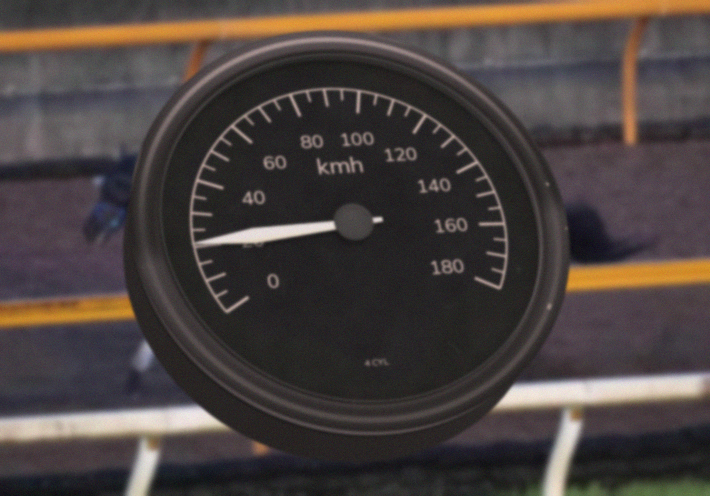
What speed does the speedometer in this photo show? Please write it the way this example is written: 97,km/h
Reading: 20,km/h
